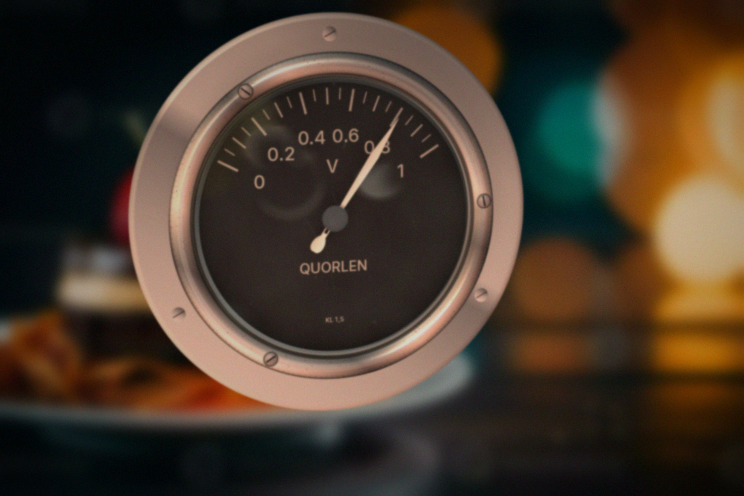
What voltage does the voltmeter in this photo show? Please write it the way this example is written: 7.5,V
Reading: 0.8,V
